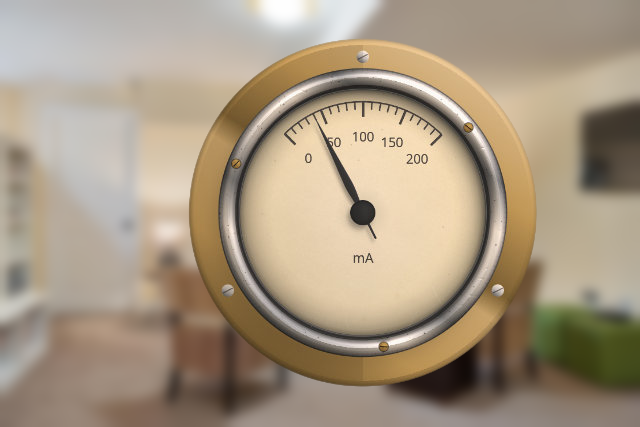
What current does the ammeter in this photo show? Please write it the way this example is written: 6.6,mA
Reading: 40,mA
